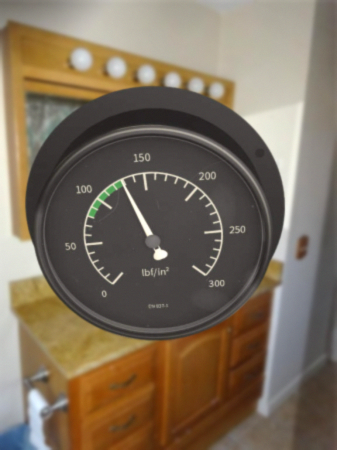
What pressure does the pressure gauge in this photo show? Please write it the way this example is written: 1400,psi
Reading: 130,psi
